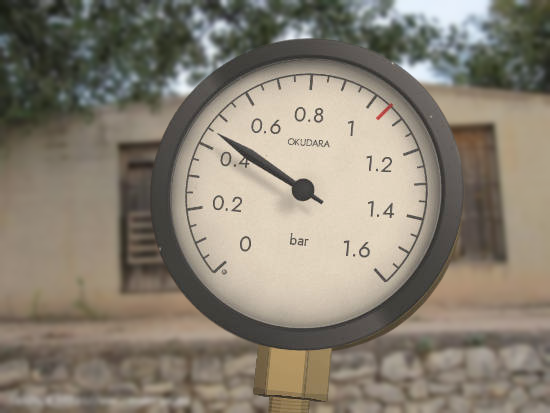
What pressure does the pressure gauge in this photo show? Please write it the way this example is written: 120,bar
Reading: 0.45,bar
